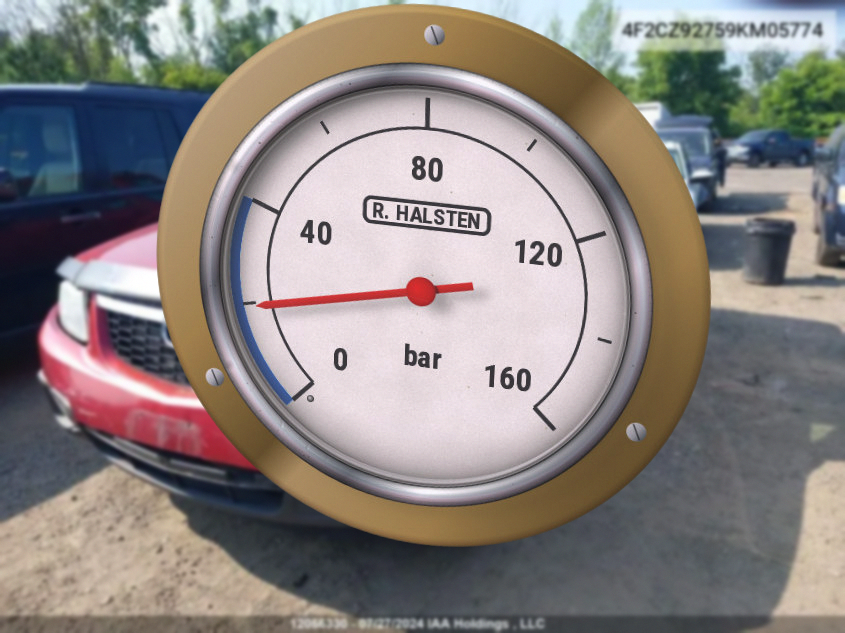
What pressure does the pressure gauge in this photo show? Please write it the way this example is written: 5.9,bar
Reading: 20,bar
